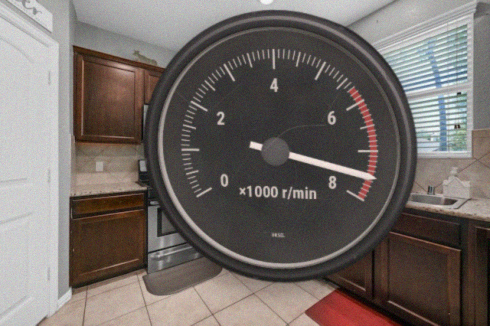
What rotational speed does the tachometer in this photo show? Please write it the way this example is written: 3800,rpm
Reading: 7500,rpm
